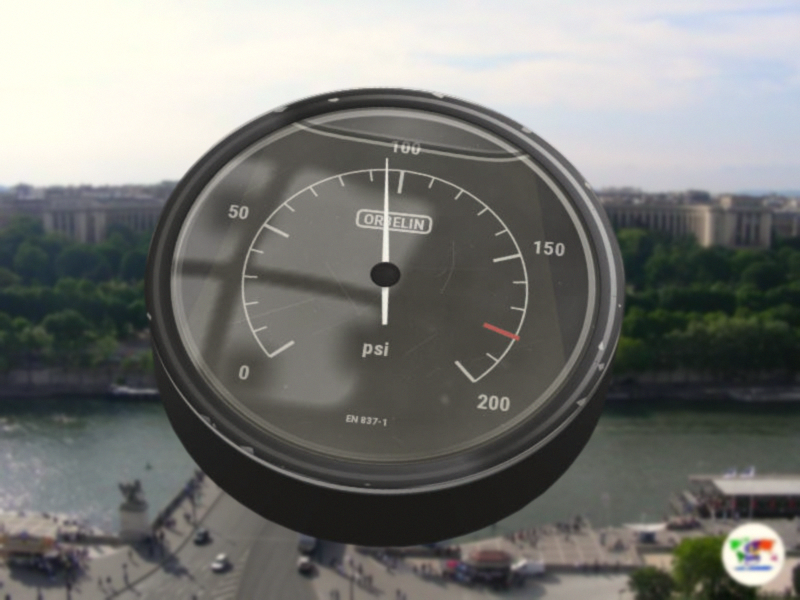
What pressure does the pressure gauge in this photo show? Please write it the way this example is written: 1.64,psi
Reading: 95,psi
